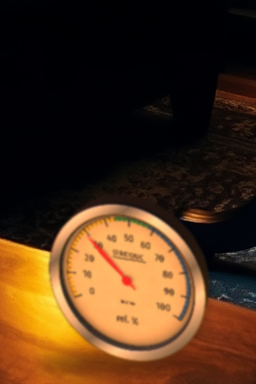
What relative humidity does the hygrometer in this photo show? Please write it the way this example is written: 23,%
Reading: 30,%
